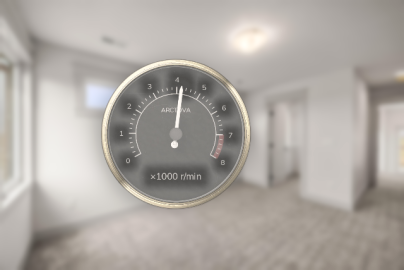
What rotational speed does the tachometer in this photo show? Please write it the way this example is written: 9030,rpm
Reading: 4200,rpm
